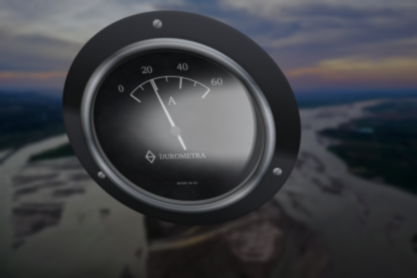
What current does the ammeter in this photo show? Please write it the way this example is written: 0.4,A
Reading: 20,A
